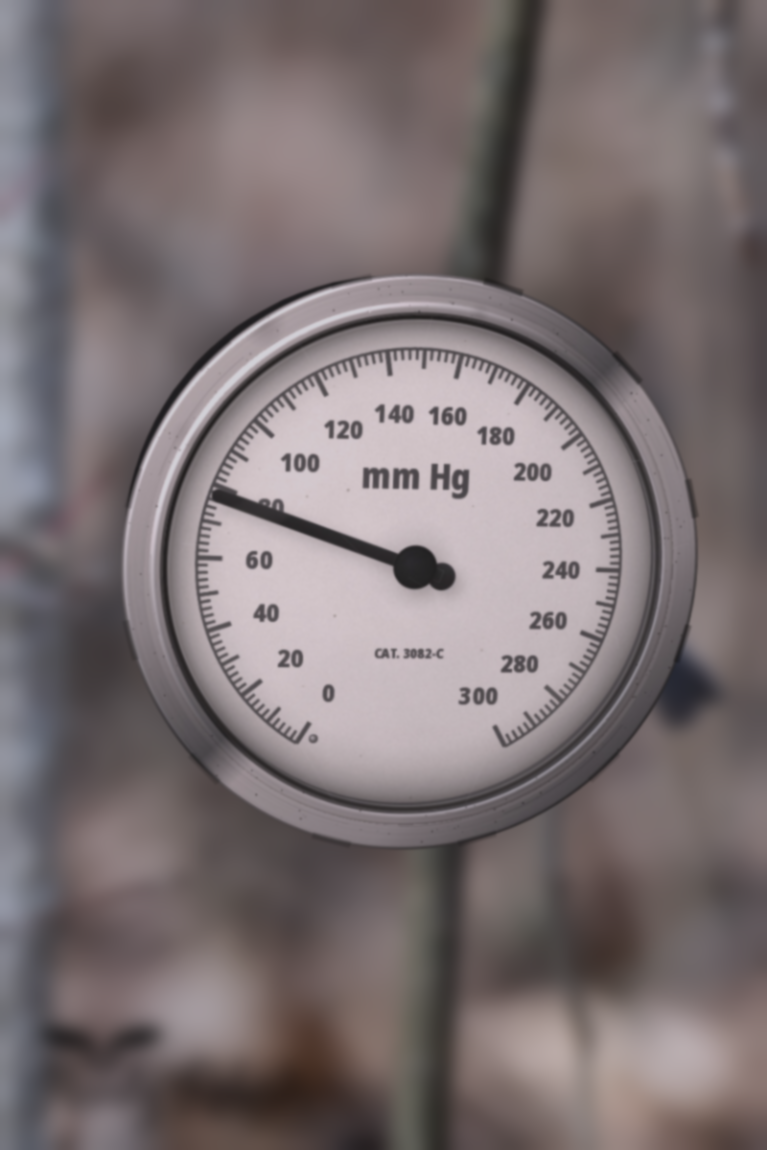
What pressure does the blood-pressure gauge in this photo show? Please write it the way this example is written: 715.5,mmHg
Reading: 78,mmHg
